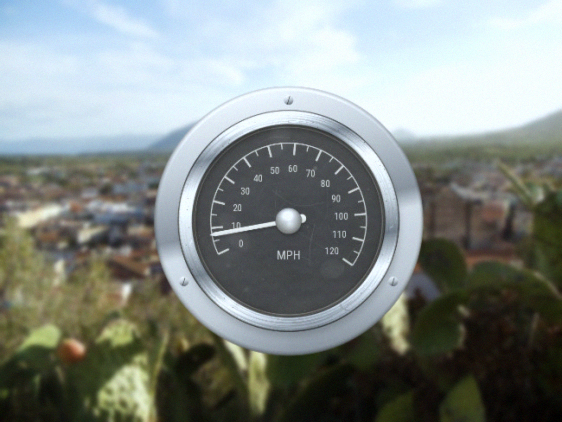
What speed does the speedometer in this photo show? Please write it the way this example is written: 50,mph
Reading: 7.5,mph
